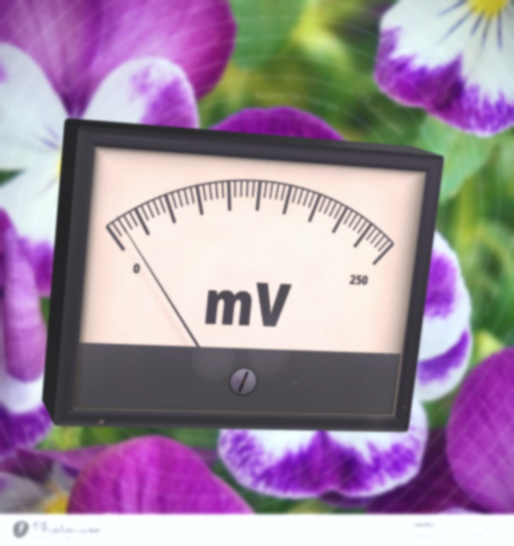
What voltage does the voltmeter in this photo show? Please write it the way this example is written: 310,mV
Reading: 10,mV
